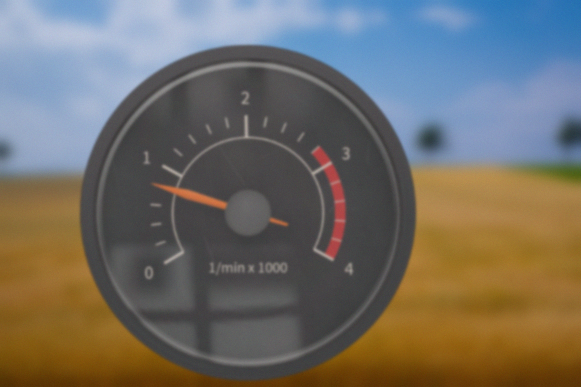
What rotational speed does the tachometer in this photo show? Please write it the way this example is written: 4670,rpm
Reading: 800,rpm
